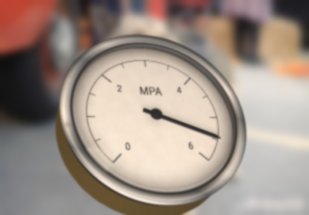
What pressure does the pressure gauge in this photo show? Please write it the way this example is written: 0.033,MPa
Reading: 5.5,MPa
